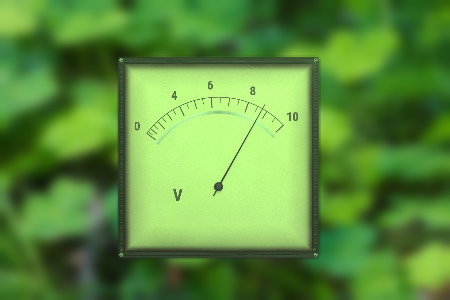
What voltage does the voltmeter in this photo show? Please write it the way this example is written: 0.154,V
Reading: 8.75,V
